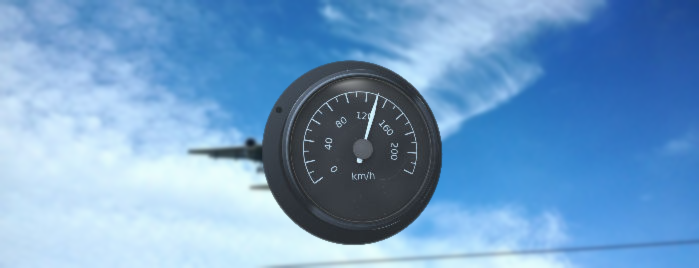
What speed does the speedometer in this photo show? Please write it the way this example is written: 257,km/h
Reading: 130,km/h
